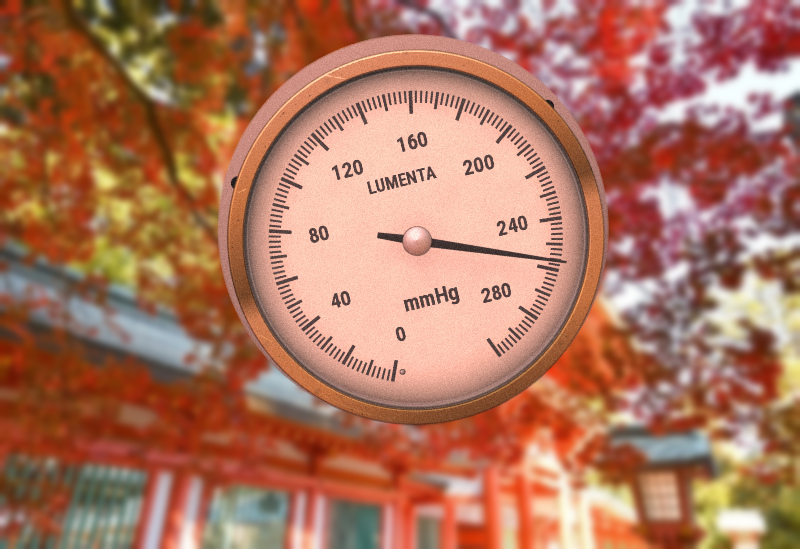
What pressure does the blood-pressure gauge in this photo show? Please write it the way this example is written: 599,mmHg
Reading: 256,mmHg
